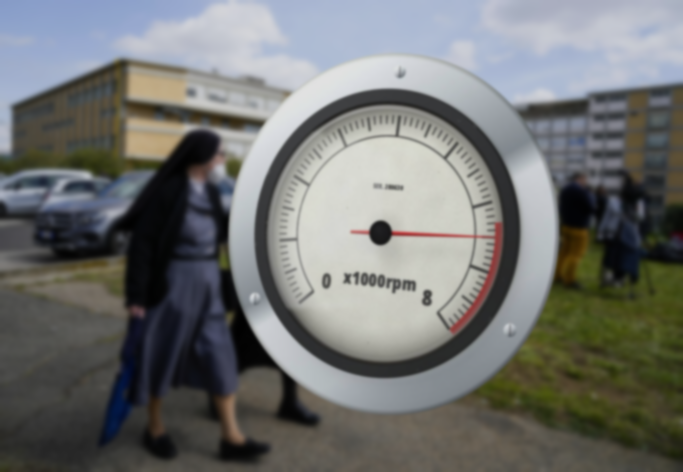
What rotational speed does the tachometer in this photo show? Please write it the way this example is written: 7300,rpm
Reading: 6500,rpm
